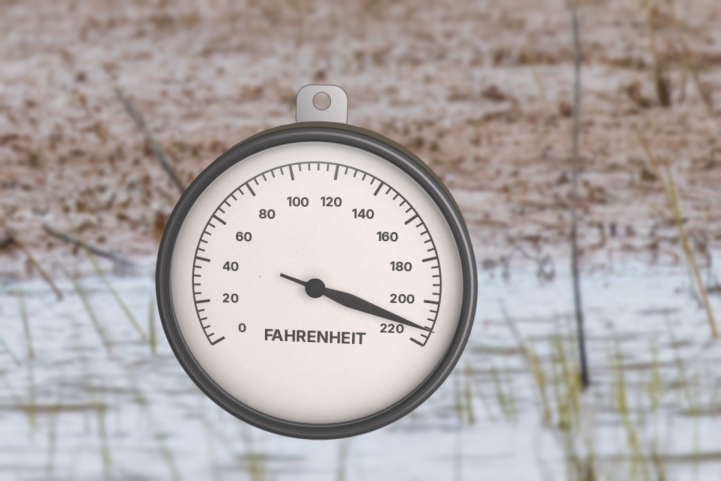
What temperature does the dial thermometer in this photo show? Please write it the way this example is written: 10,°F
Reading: 212,°F
